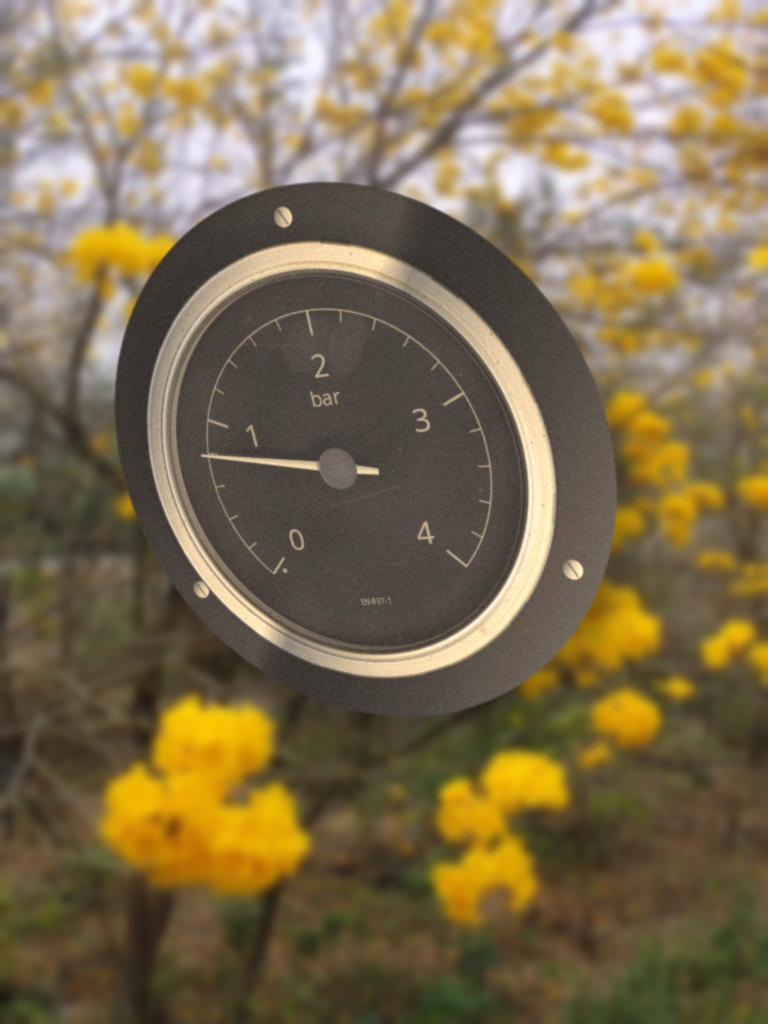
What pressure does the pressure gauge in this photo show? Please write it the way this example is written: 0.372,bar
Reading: 0.8,bar
